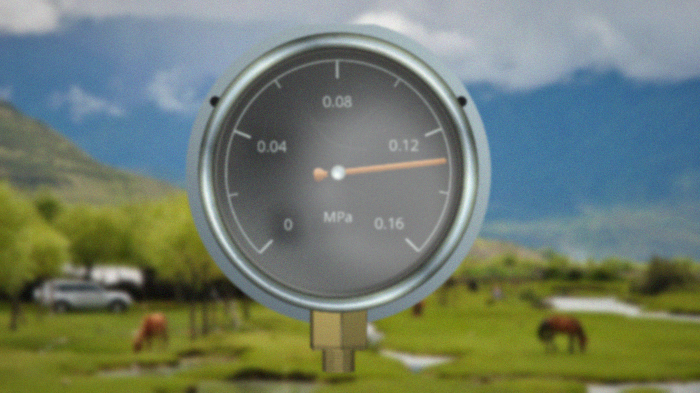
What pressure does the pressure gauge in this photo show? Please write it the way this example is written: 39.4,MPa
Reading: 0.13,MPa
